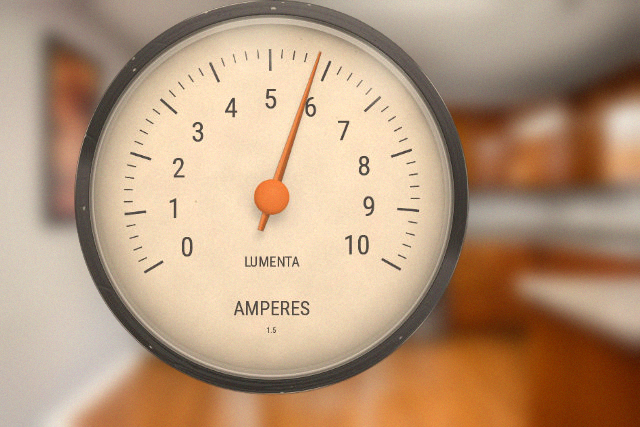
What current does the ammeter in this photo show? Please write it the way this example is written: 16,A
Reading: 5.8,A
